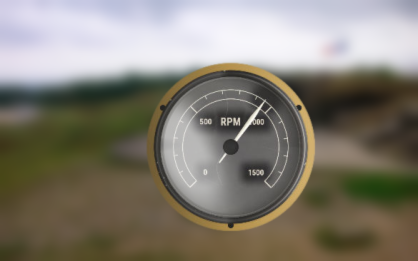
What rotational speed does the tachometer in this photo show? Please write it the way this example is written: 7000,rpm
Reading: 950,rpm
